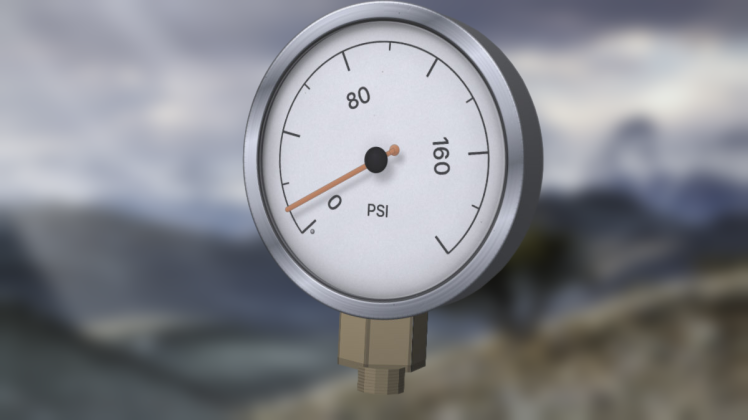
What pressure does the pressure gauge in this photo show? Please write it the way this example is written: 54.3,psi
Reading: 10,psi
